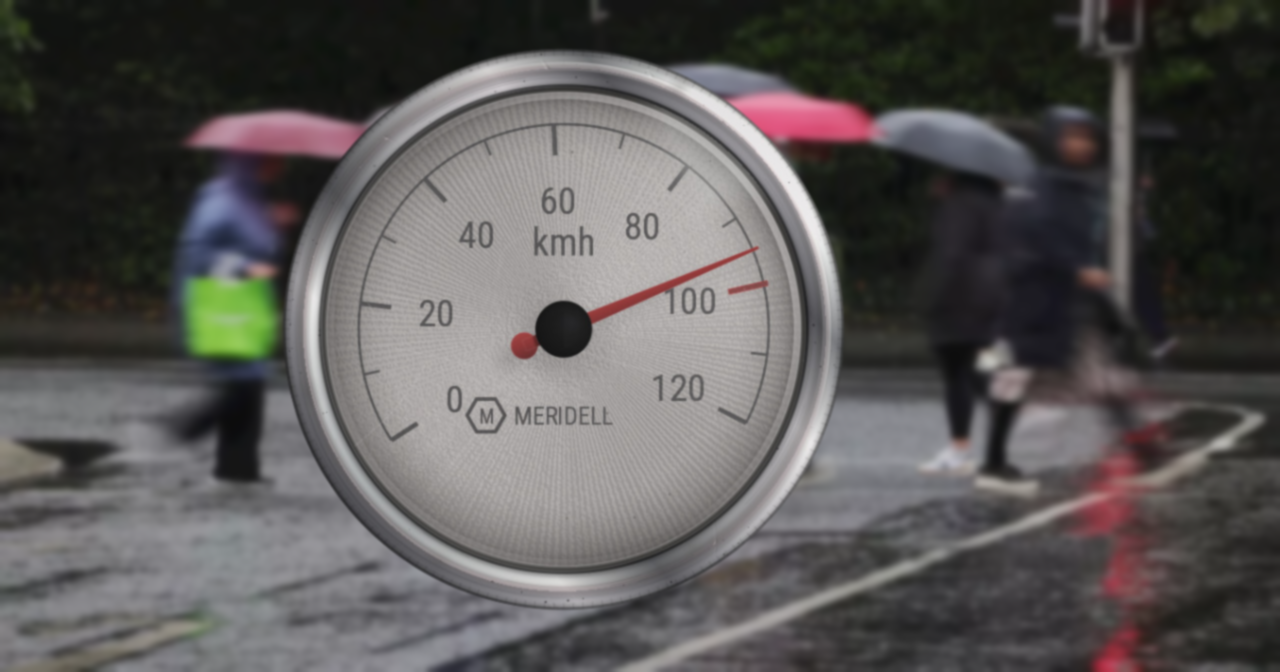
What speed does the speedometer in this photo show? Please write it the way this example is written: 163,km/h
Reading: 95,km/h
